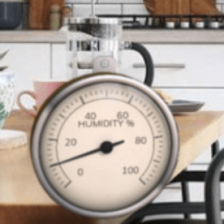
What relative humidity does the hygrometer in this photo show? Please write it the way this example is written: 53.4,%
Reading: 10,%
